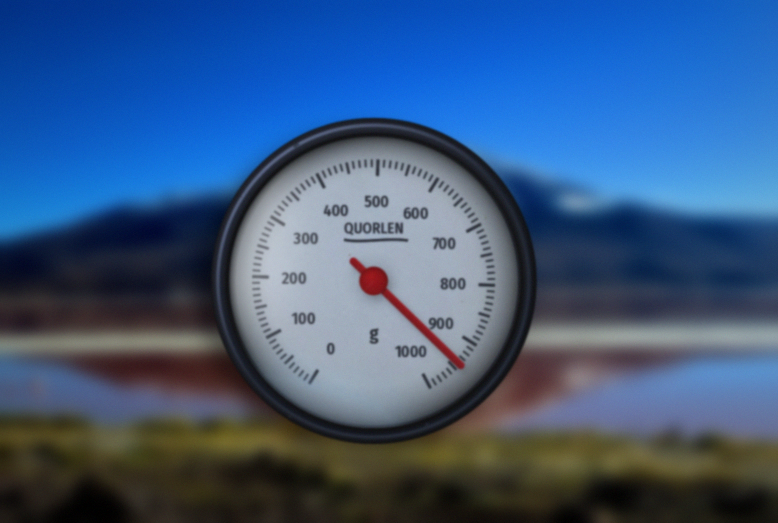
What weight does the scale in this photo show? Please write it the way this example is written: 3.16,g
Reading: 940,g
